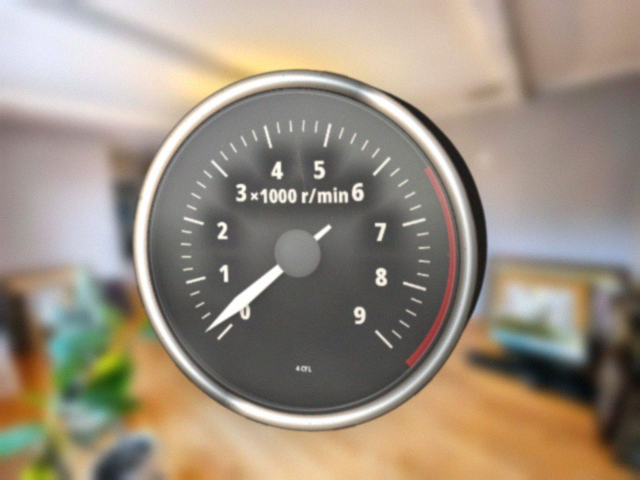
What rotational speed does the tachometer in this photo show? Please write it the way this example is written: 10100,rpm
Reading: 200,rpm
